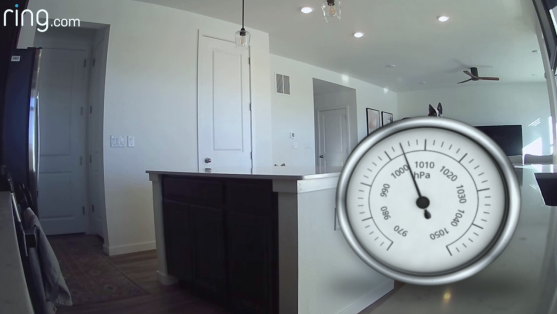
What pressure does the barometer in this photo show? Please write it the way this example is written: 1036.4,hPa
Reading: 1004,hPa
